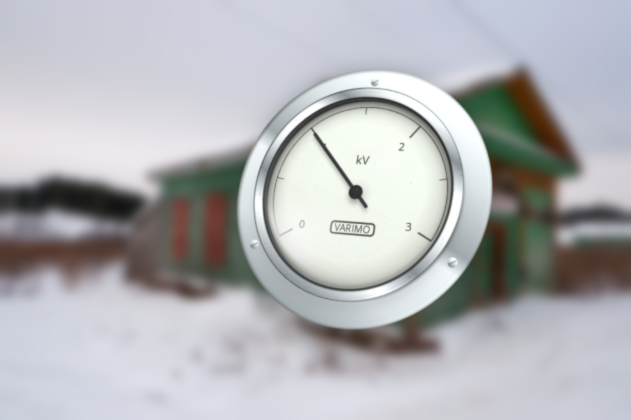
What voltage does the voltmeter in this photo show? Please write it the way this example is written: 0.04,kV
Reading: 1,kV
